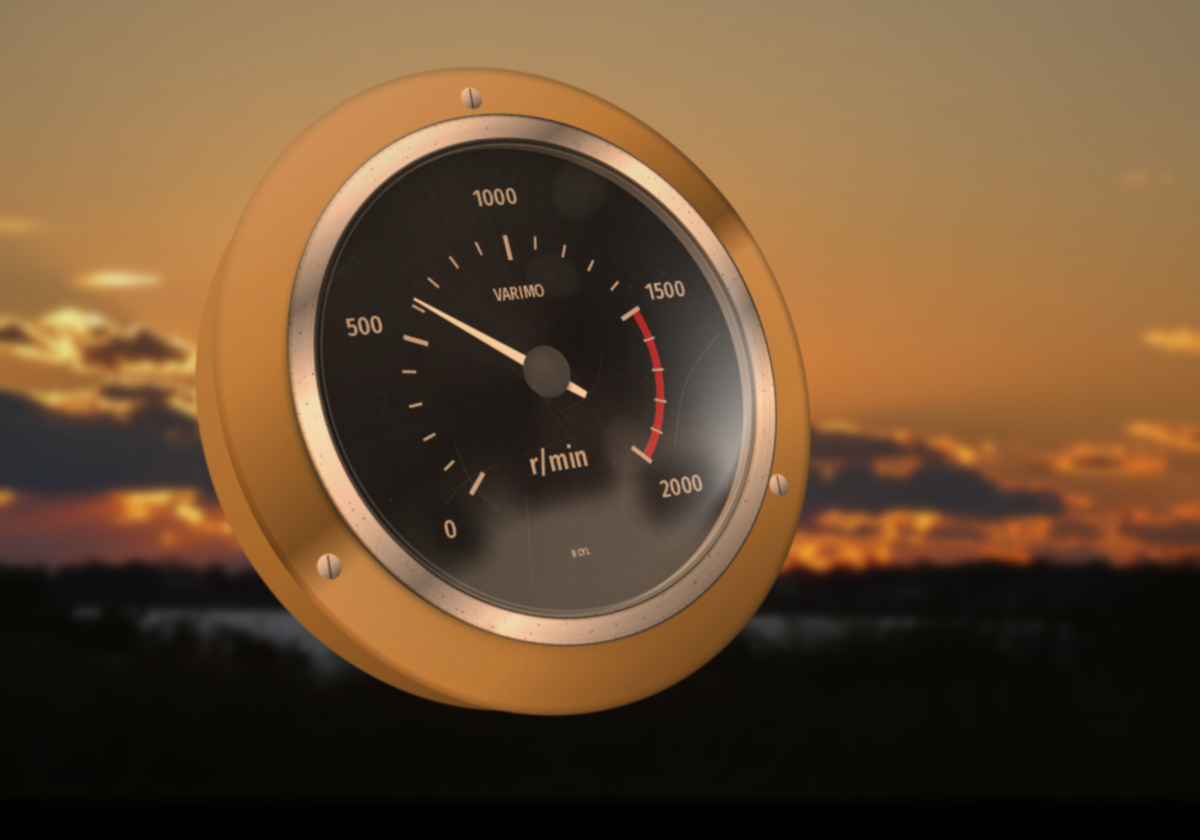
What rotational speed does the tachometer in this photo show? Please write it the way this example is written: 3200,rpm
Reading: 600,rpm
